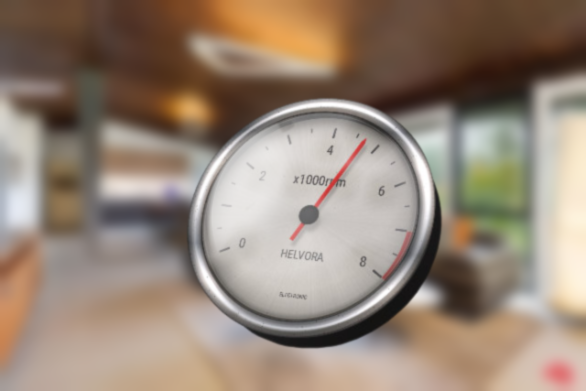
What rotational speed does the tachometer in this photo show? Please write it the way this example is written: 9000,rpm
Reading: 4750,rpm
